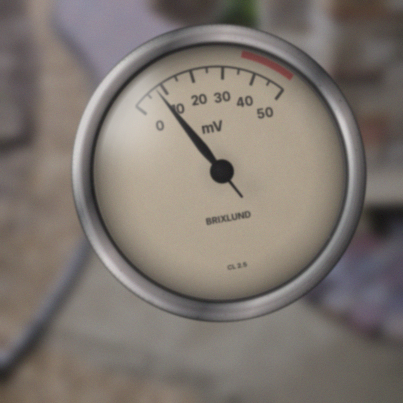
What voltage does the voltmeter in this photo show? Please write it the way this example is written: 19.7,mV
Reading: 7.5,mV
